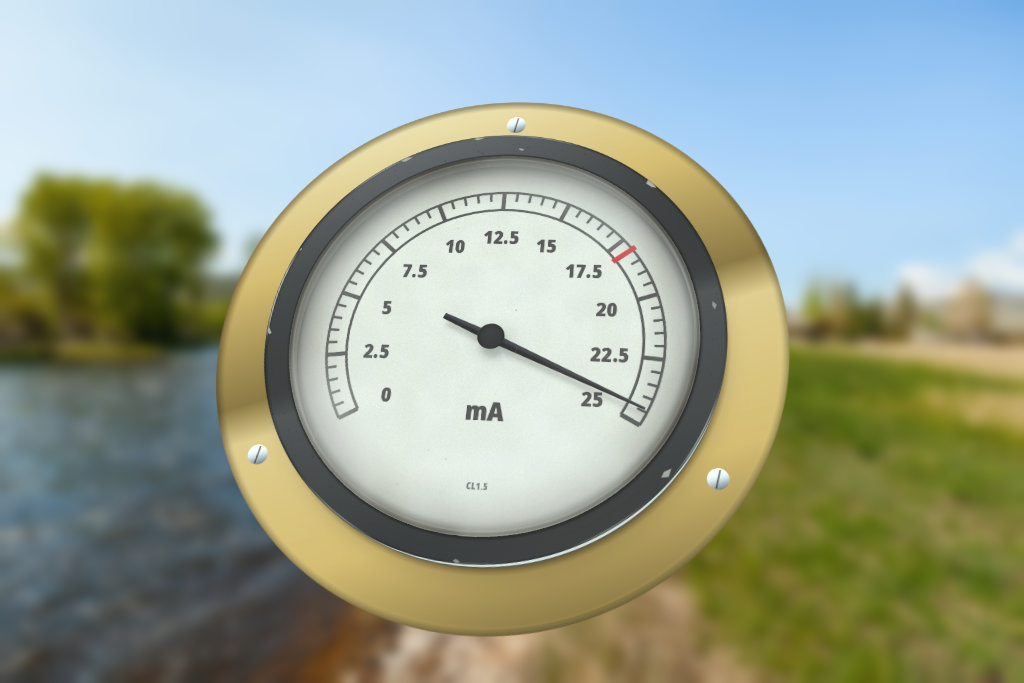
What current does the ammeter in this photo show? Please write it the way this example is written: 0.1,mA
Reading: 24.5,mA
